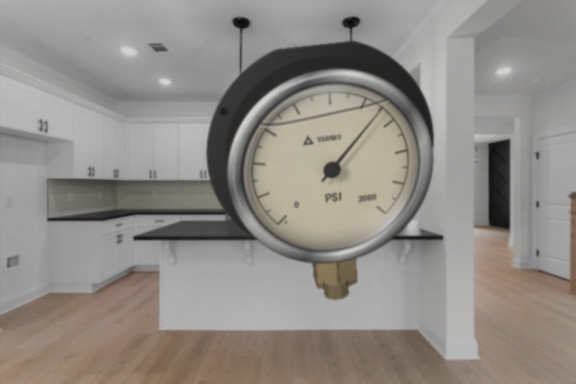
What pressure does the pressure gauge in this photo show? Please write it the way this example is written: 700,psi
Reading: 1300,psi
